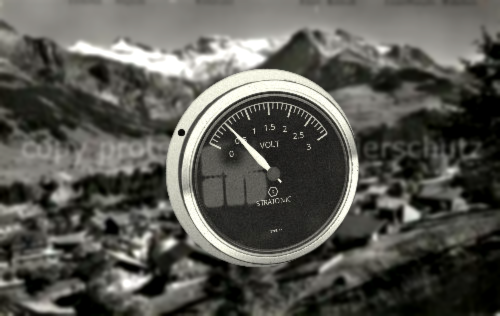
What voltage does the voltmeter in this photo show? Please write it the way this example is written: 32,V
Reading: 0.5,V
